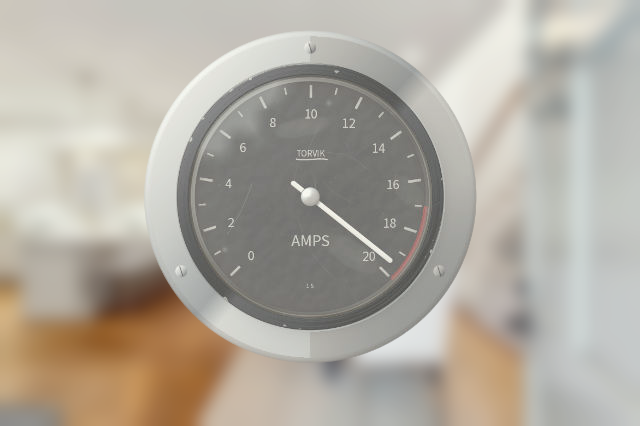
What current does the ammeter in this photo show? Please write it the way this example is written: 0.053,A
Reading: 19.5,A
